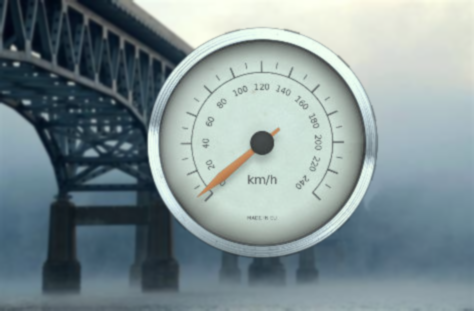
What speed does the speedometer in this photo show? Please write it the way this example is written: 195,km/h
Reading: 5,km/h
